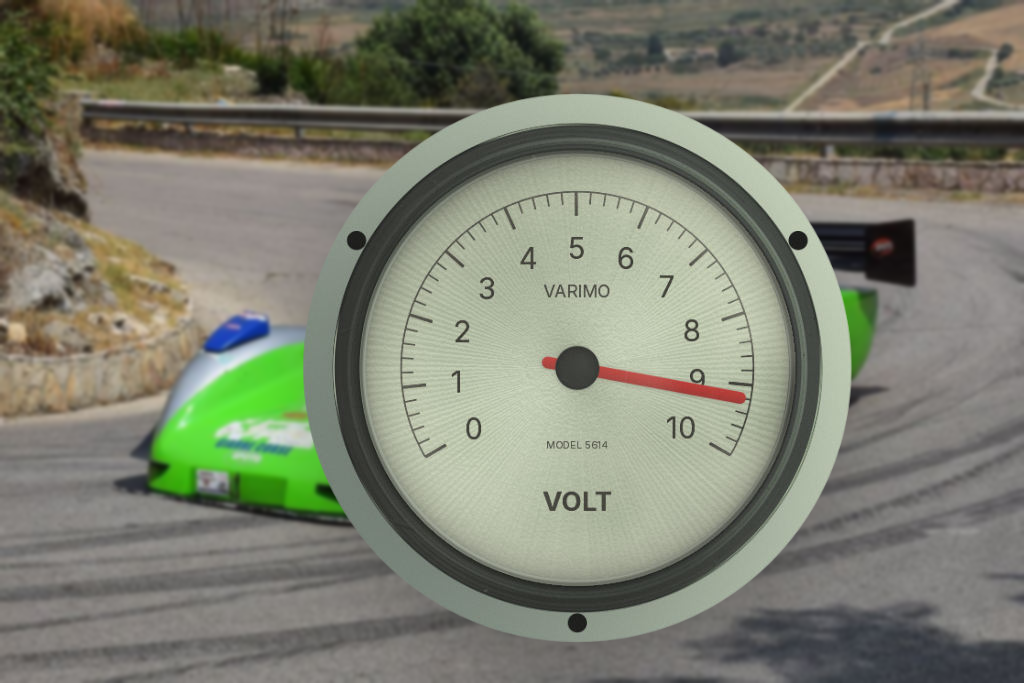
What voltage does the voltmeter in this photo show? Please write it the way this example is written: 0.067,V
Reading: 9.2,V
